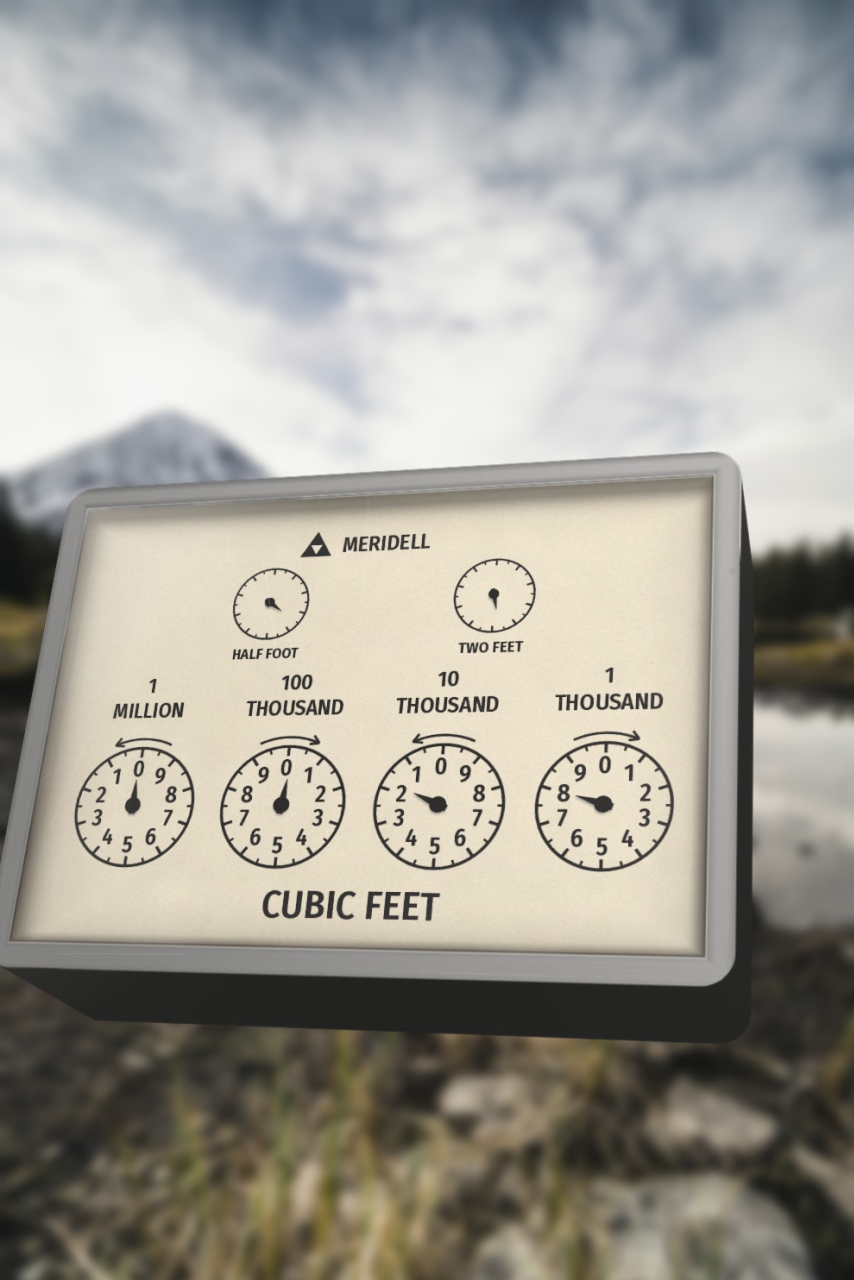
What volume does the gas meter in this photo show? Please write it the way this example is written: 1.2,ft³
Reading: 1800,ft³
